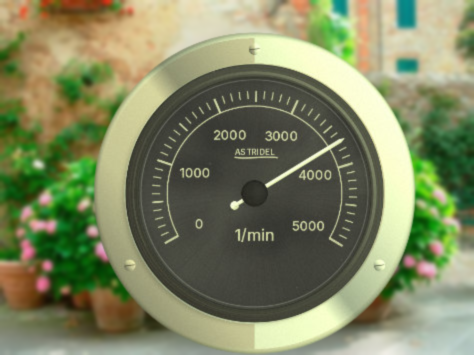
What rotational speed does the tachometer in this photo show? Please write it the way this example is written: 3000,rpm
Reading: 3700,rpm
